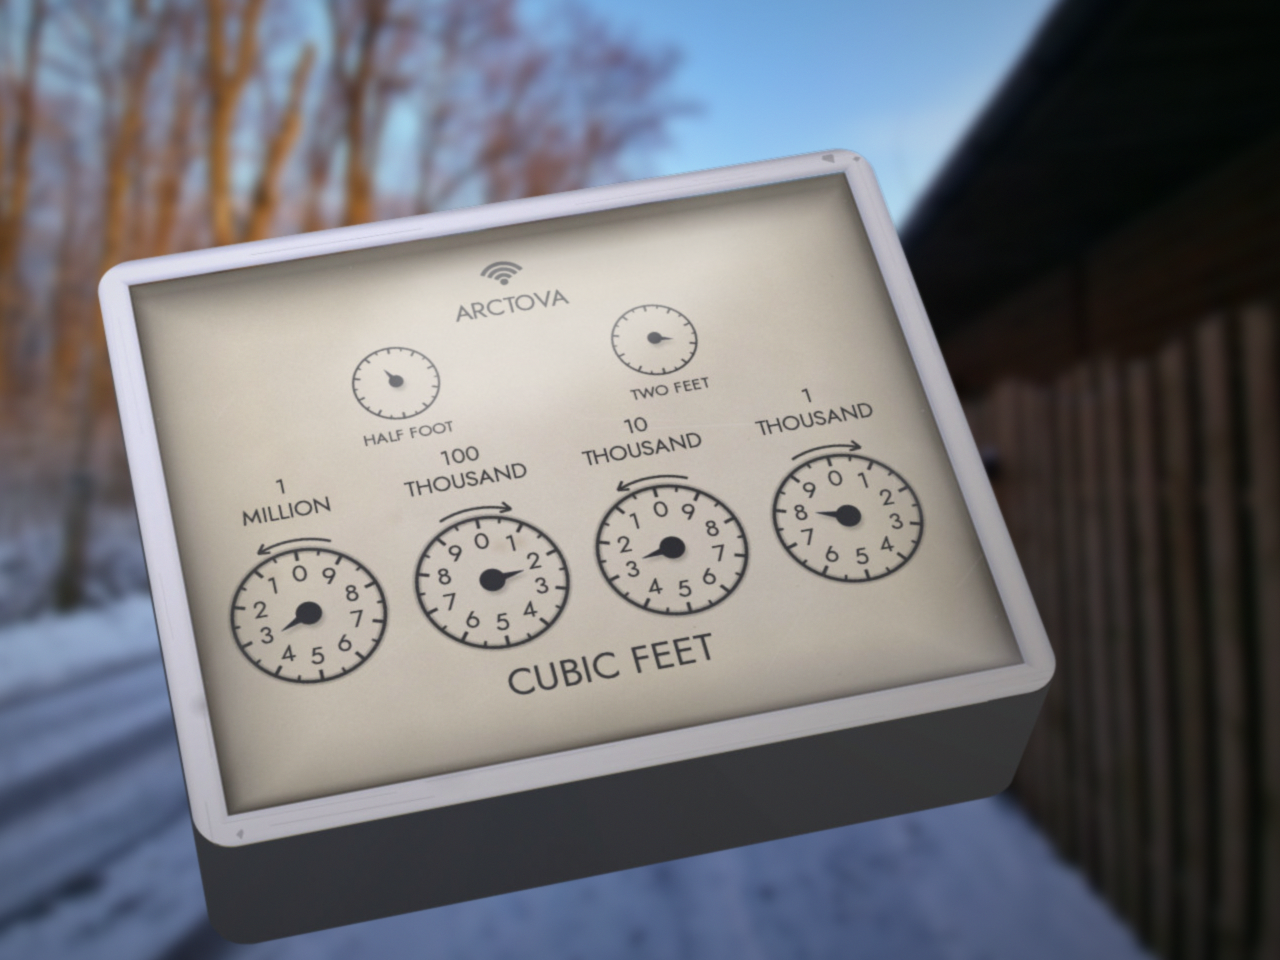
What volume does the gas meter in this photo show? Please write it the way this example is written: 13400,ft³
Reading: 322800,ft³
